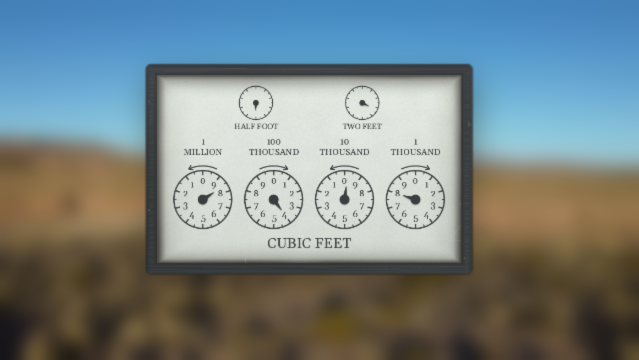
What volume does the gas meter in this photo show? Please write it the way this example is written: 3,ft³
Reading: 839800,ft³
